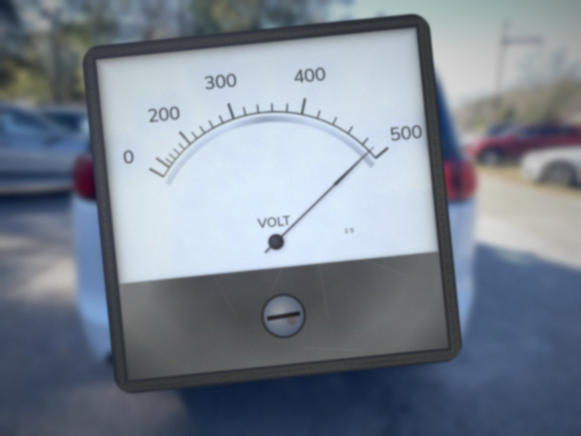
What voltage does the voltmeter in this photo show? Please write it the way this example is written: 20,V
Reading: 490,V
